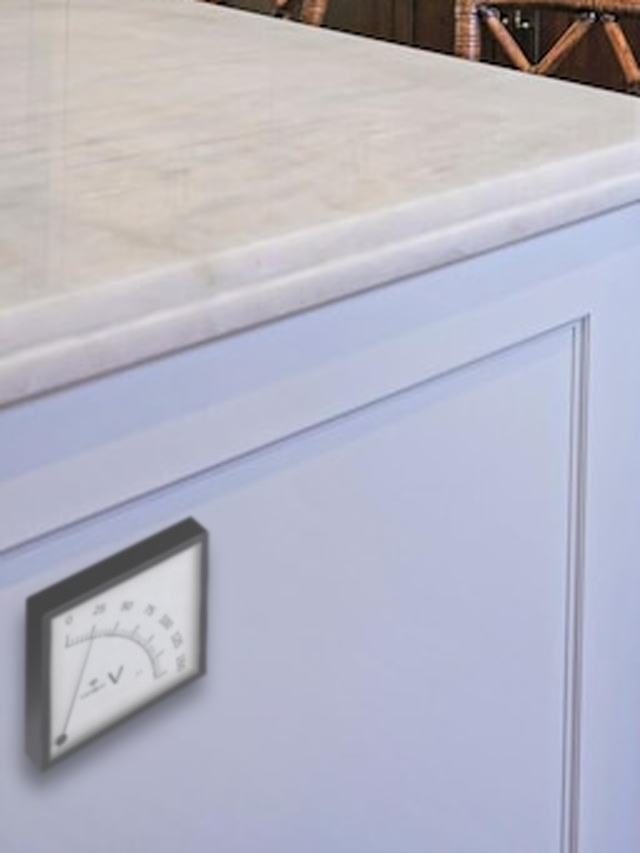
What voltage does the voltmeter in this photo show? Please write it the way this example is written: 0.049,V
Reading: 25,V
